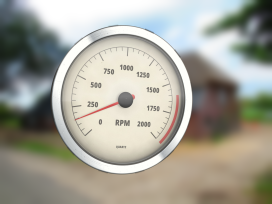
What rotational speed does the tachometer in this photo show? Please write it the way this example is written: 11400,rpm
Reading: 150,rpm
